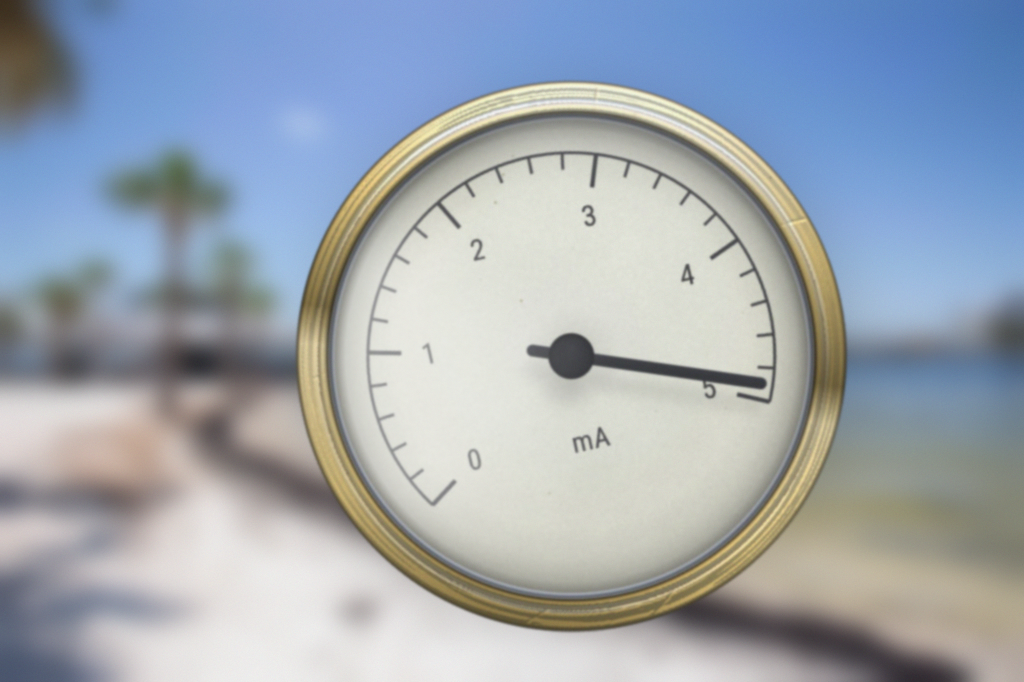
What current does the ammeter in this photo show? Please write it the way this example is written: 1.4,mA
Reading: 4.9,mA
